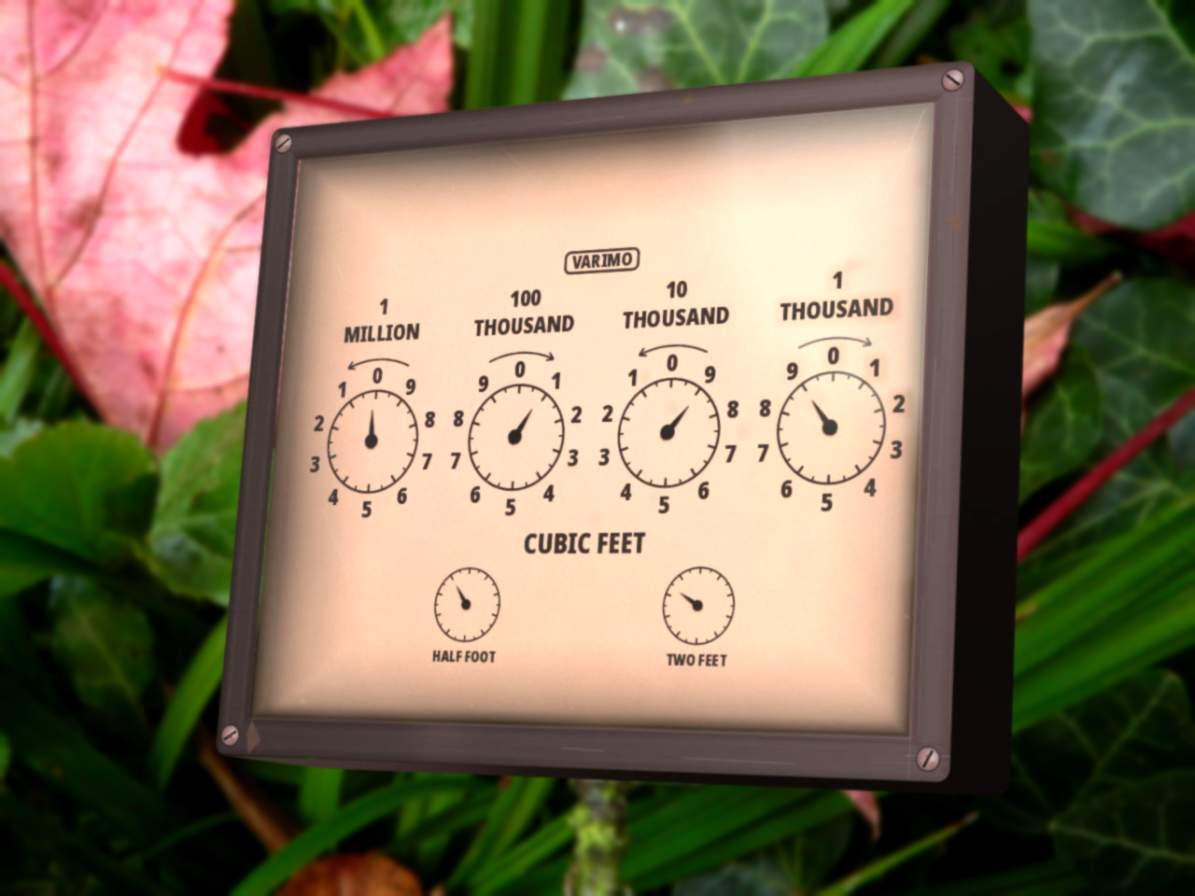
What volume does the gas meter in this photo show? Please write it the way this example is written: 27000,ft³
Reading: 8900,ft³
